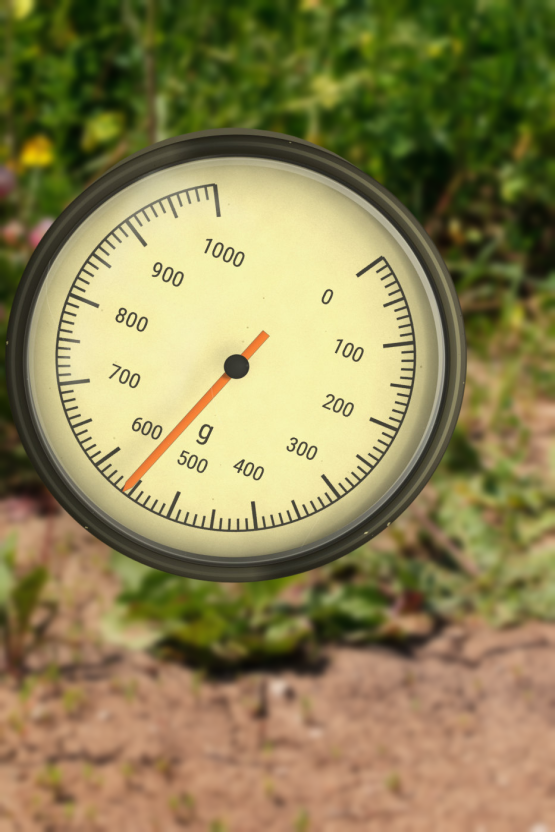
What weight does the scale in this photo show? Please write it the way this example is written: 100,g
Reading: 560,g
